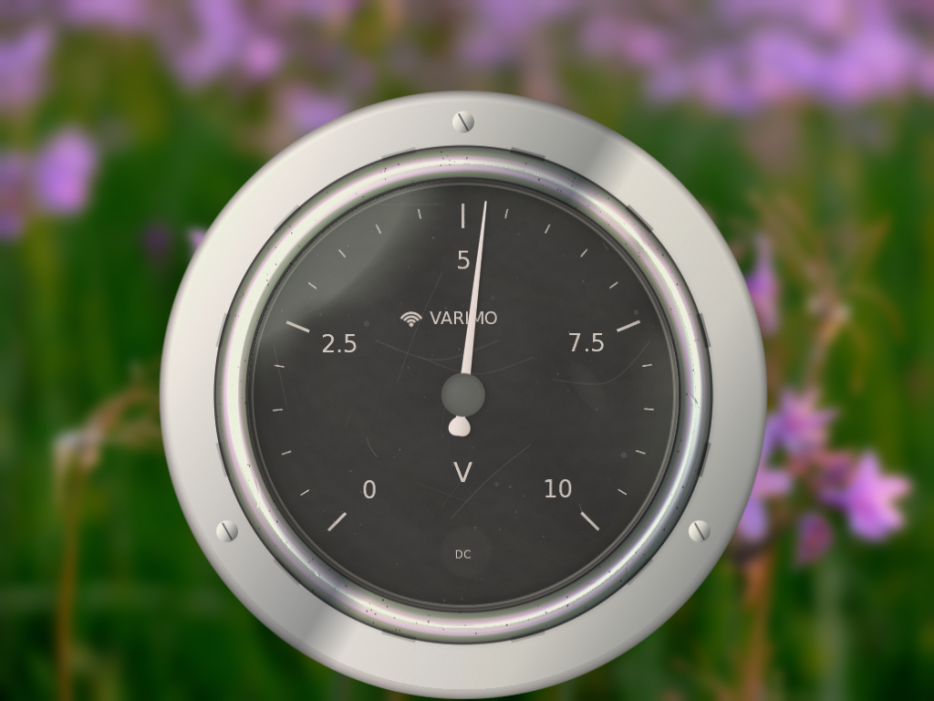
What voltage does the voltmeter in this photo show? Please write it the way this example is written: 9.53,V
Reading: 5.25,V
